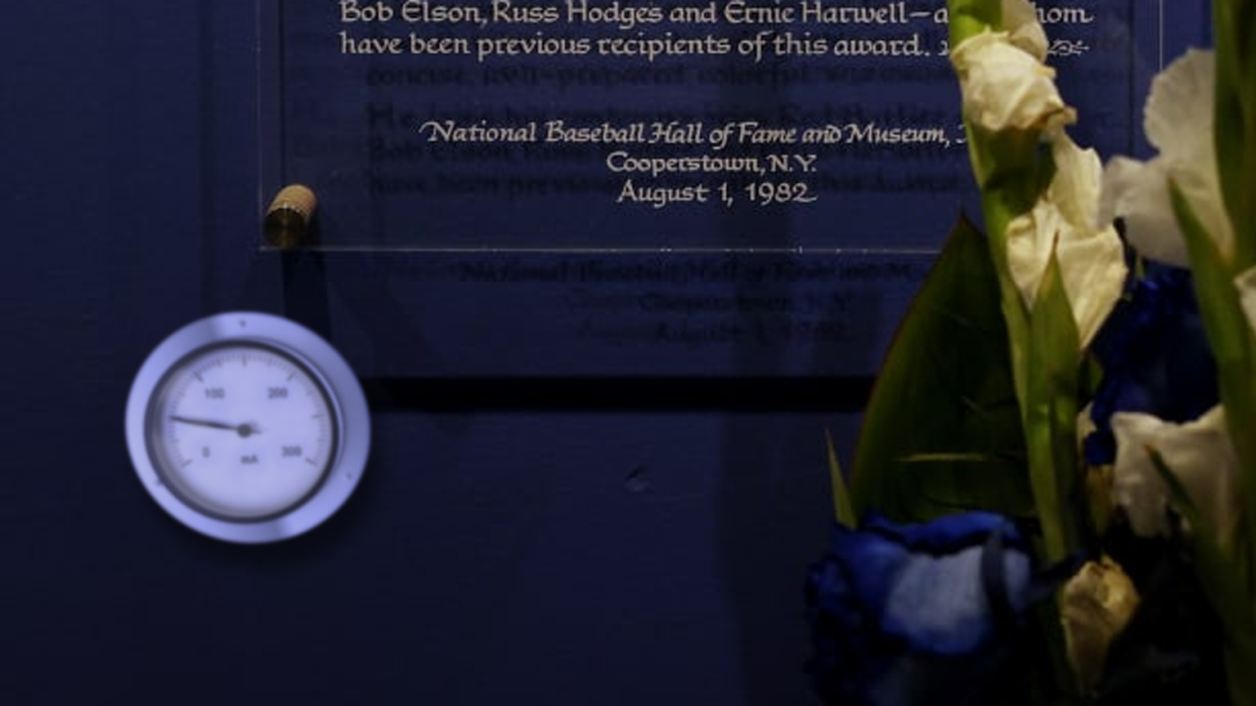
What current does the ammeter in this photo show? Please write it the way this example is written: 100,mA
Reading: 50,mA
